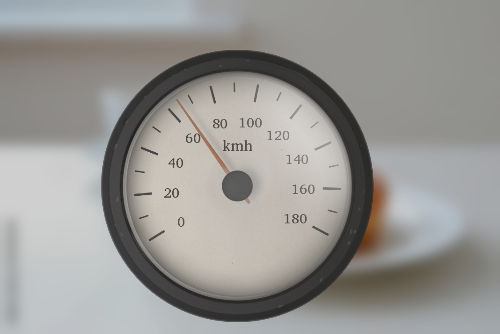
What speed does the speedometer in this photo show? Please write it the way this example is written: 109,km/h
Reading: 65,km/h
